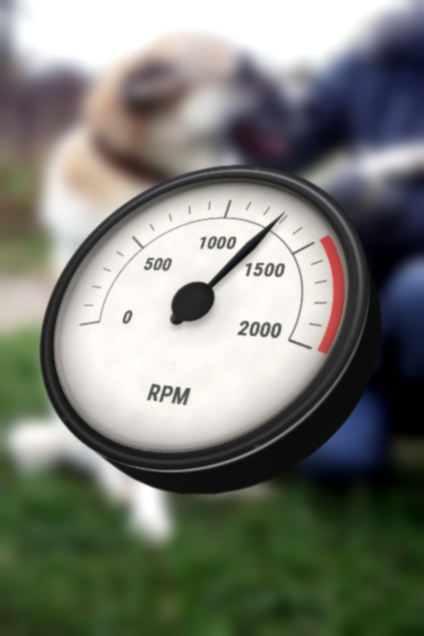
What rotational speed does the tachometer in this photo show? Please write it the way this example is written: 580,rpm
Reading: 1300,rpm
